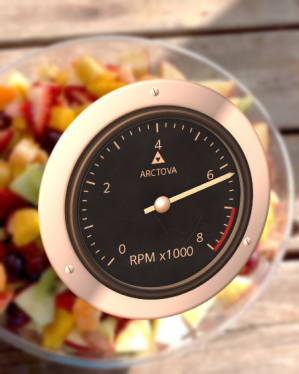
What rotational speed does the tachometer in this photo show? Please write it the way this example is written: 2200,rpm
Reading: 6200,rpm
